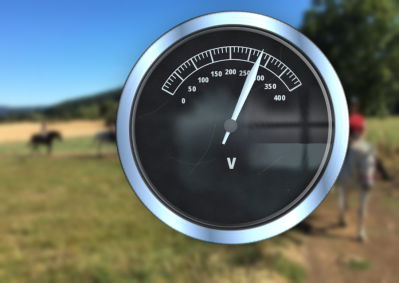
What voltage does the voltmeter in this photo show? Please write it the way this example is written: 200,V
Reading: 280,V
